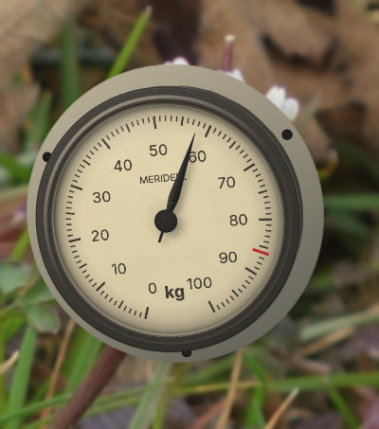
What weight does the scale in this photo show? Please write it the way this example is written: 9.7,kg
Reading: 58,kg
